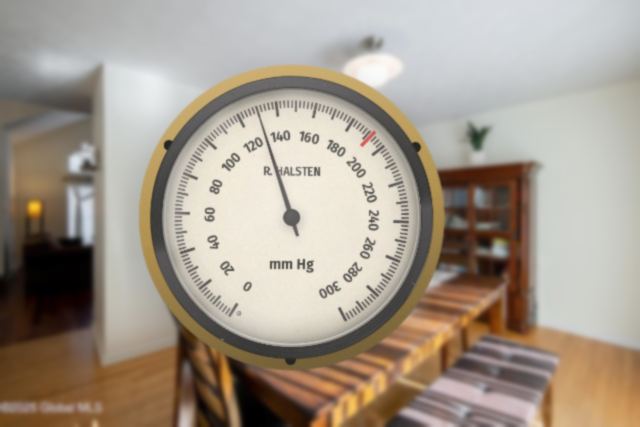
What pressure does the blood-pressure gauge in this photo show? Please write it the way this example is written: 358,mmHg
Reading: 130,mmHg
